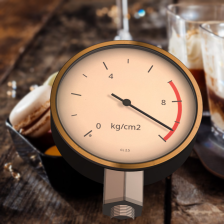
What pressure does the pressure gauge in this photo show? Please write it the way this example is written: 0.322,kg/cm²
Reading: 9.5,kg/cm²
